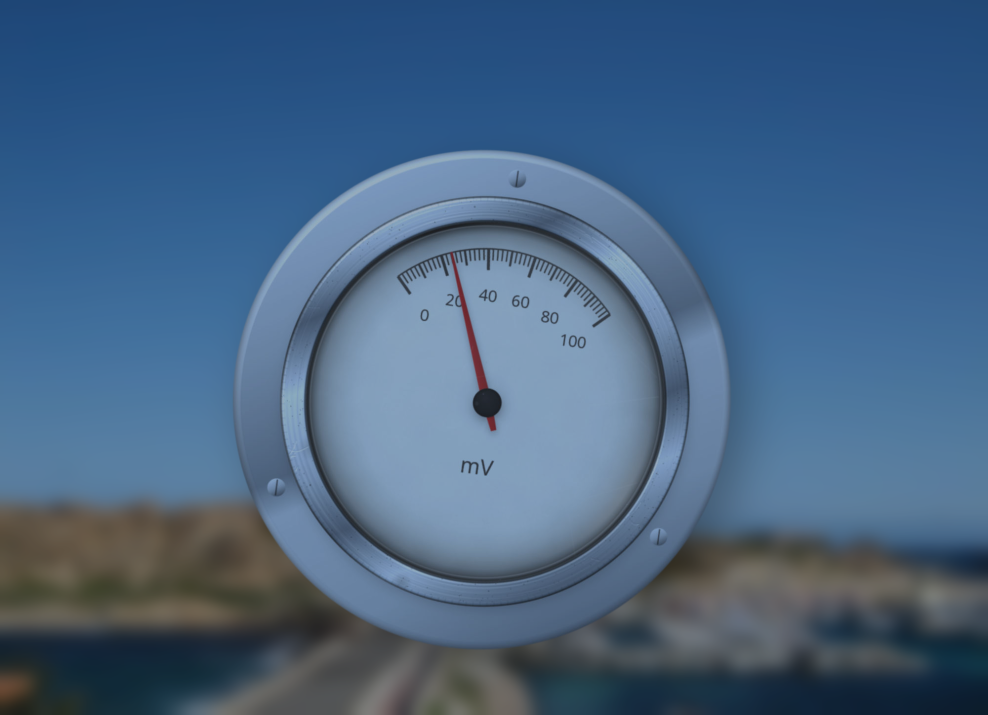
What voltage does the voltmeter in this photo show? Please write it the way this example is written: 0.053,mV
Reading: 24,mV
